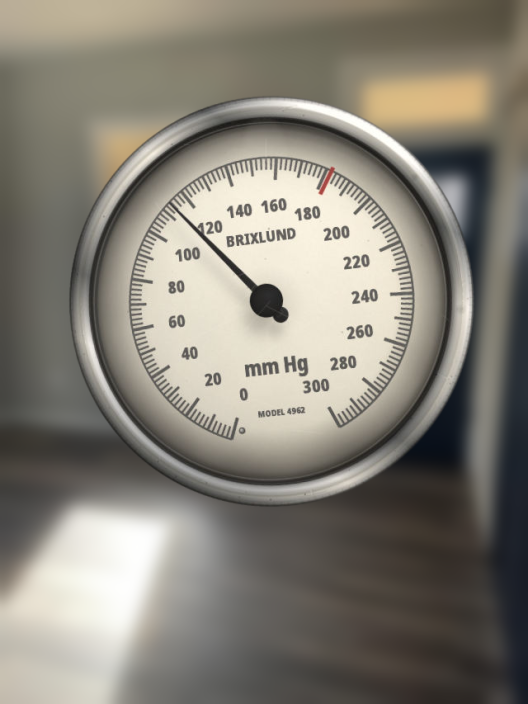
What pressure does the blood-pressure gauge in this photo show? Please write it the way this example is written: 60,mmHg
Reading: 114,mmHg
